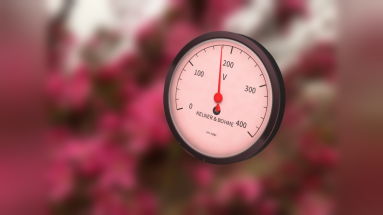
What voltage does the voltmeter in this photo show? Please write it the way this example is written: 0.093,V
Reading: 180,V
